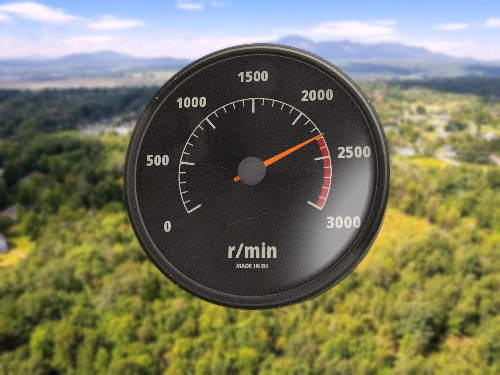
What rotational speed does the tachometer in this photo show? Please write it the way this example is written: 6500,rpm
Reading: 2300,rpm
